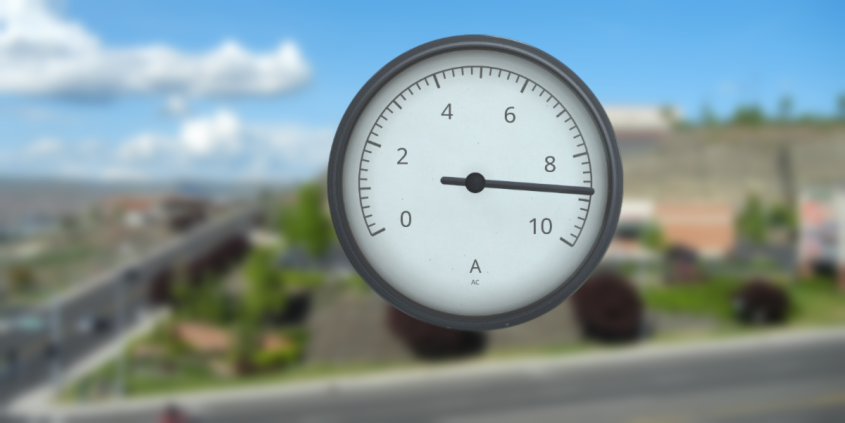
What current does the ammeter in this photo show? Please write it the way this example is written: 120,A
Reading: 8.8,A
